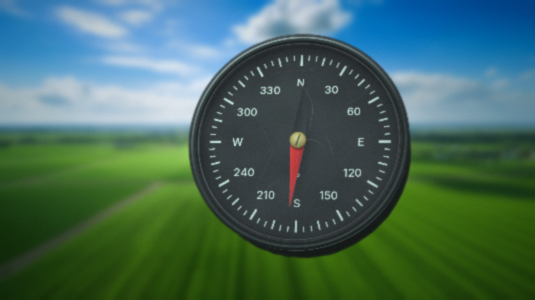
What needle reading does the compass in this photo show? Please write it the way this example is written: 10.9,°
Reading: 185,°
